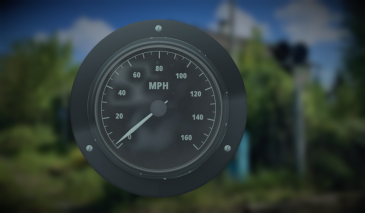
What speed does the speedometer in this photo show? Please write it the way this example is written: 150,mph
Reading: 2.5,mph
